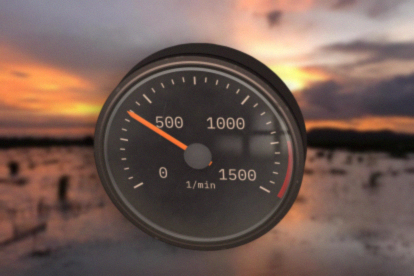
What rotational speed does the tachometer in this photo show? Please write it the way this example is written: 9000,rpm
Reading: 400,rpm
